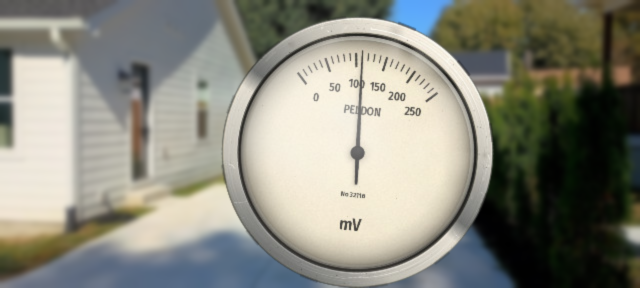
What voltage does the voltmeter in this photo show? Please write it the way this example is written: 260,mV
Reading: 110,mV
